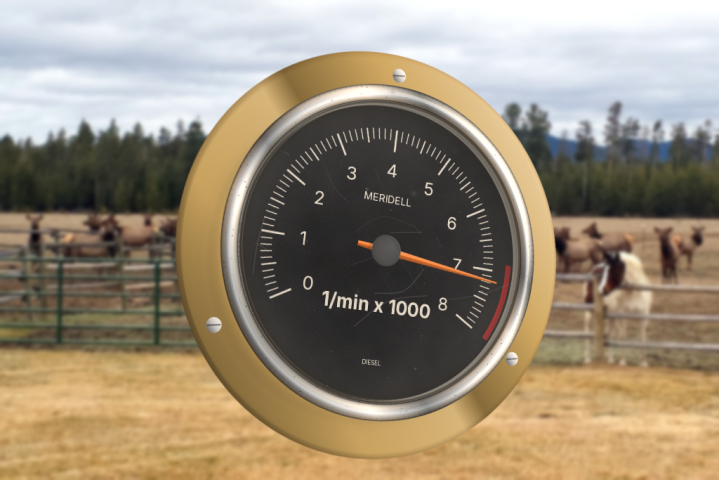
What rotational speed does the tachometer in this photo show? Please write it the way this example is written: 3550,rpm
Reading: 7200,rpm
